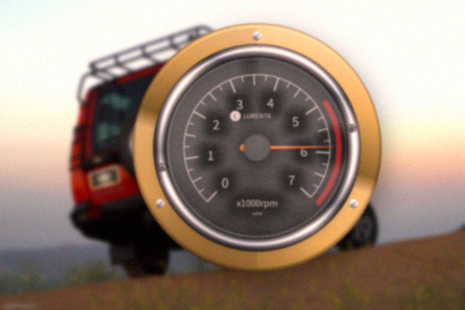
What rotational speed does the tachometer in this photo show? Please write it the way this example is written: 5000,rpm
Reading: 5875,rpm
